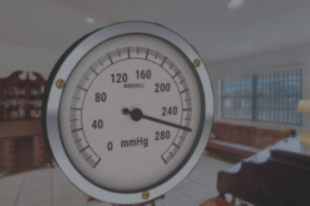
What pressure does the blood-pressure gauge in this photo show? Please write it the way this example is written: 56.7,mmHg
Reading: 260,mmHg
